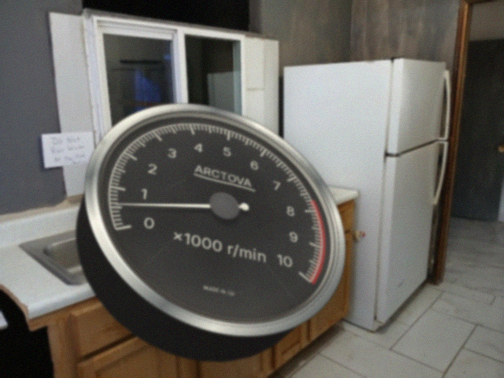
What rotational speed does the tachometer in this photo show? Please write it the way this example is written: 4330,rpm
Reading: 500,rpm
